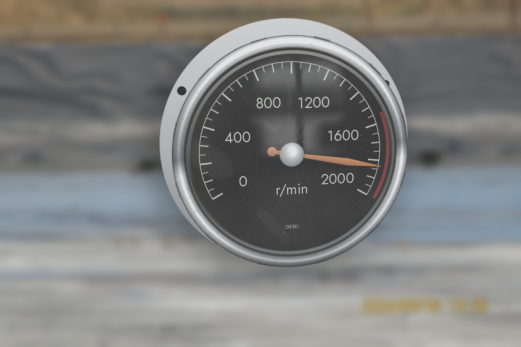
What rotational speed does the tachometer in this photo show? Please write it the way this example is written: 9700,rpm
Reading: 1825,rpm
